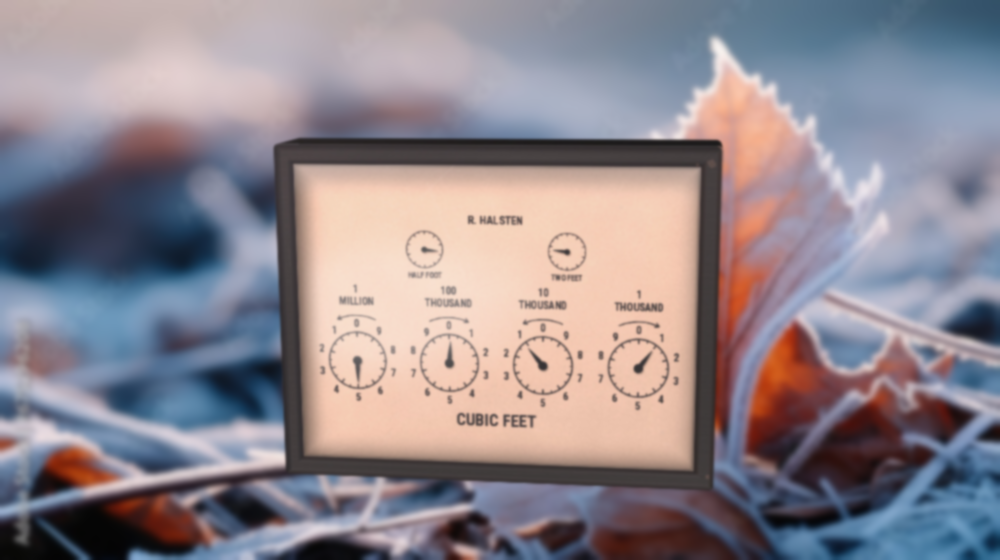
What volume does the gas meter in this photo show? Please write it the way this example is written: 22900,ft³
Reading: 501100,ft³
